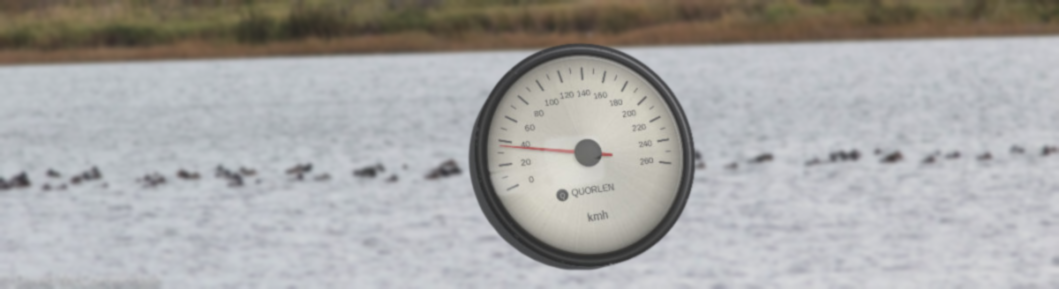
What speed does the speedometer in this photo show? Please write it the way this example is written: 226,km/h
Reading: 35,km/h
